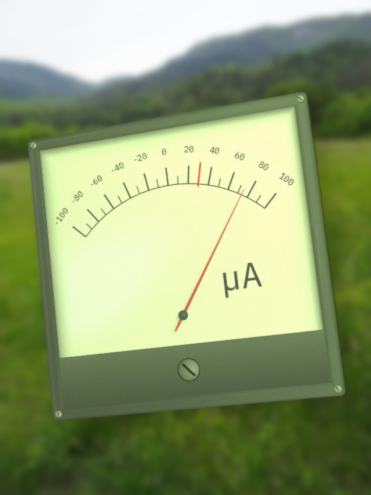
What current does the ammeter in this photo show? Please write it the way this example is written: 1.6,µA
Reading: 75,µA
